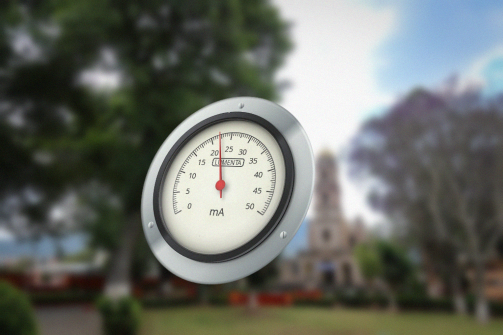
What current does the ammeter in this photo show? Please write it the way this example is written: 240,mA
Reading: 22.5,mA
